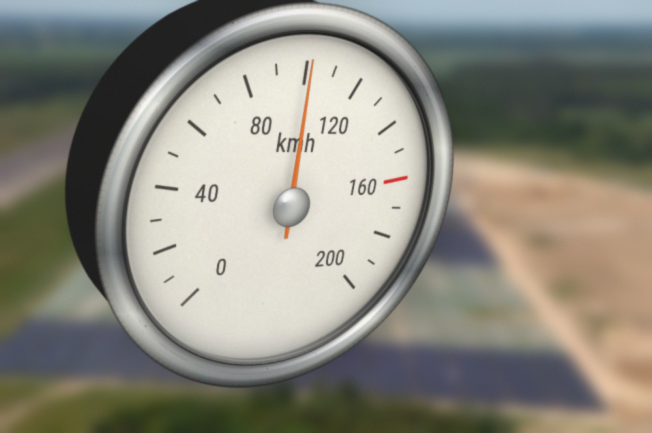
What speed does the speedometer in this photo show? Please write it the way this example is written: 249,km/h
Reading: 100,km/h
